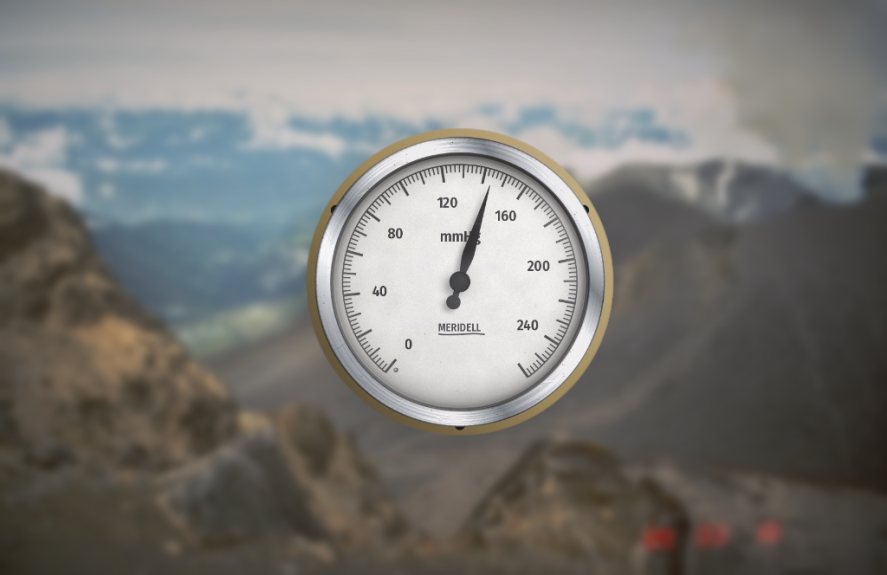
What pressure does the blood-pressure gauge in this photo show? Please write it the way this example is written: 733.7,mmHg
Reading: 144,mmHg
